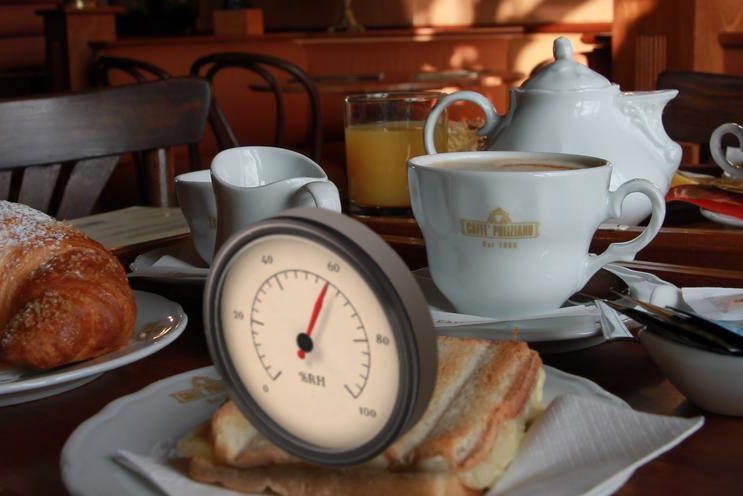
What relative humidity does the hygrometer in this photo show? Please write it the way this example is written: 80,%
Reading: 60,%
